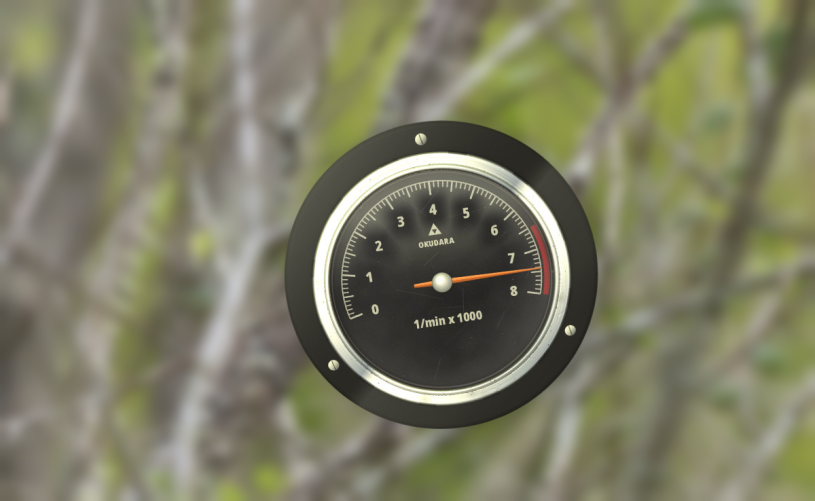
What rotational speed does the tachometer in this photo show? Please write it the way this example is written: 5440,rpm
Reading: 7400,rpm
